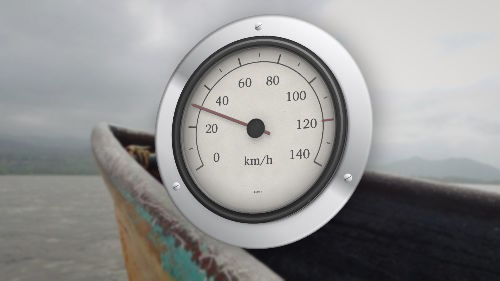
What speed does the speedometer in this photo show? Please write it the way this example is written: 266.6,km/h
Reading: 30,km/h
